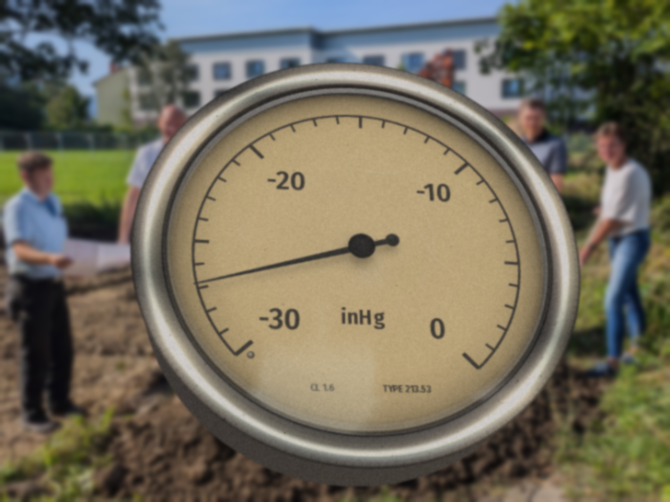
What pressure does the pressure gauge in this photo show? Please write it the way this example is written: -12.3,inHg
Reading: -27,inHg
